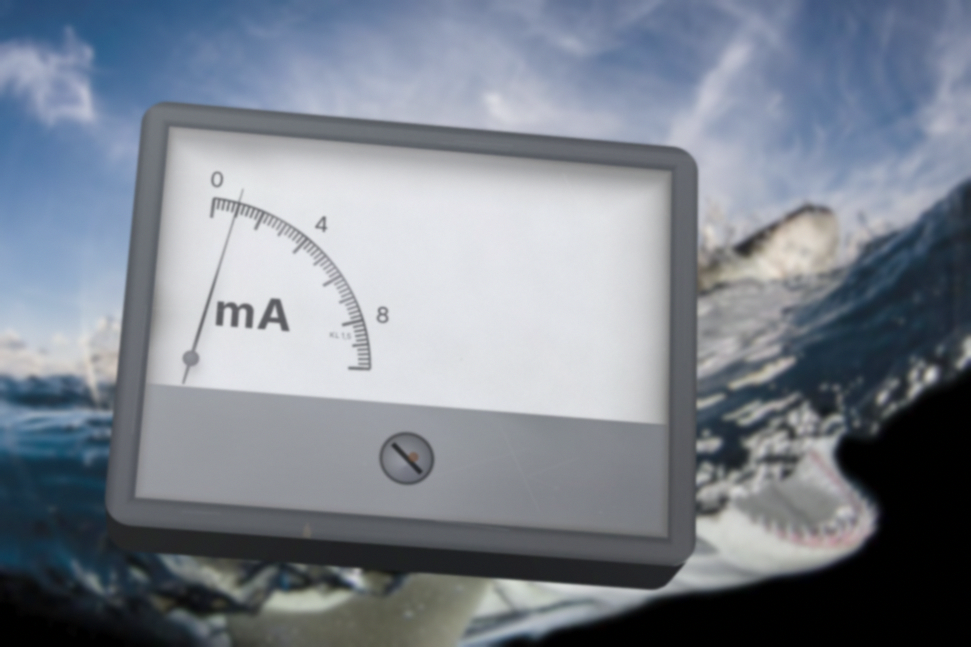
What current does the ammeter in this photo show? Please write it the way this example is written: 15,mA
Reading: 1,mA
